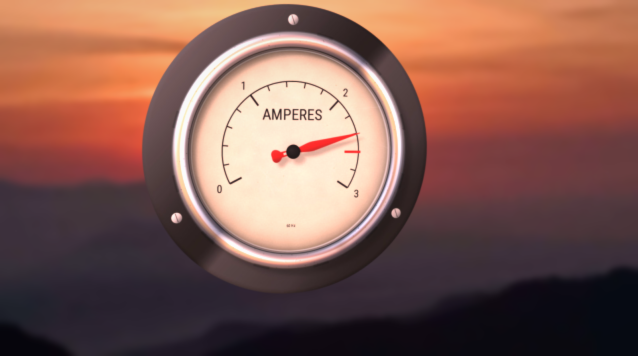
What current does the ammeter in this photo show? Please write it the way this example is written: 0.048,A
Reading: 2.4,A
